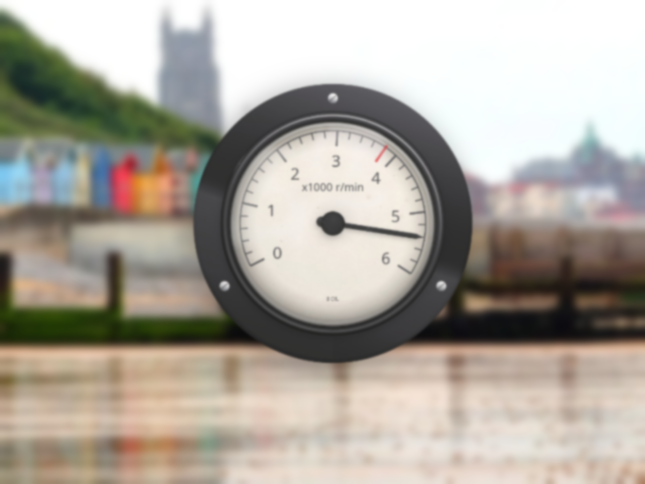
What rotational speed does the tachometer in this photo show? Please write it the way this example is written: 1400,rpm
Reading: 5400,rpm
